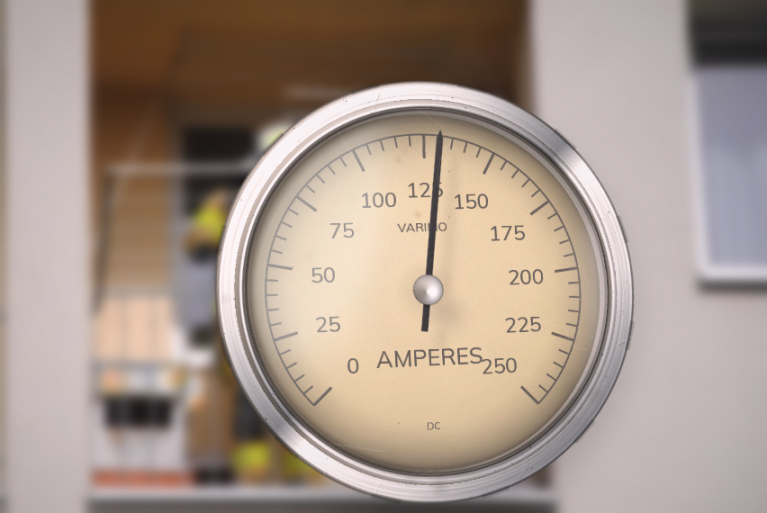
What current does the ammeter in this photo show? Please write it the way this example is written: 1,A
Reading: 130,A
